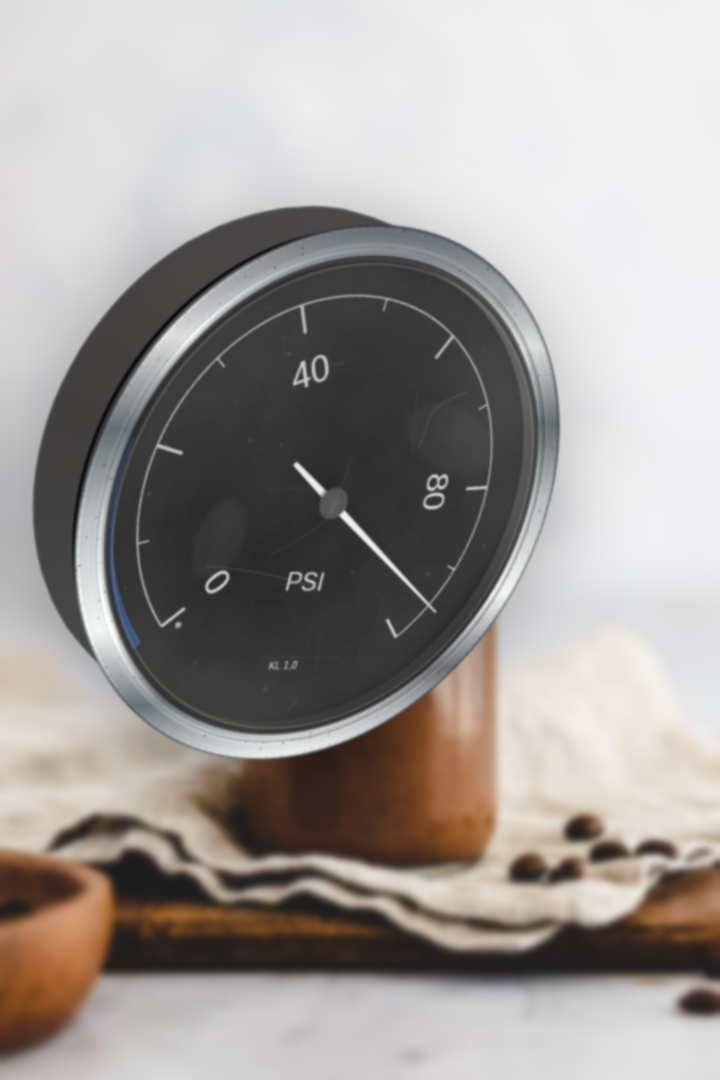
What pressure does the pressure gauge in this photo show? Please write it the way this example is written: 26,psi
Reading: 95,psi
